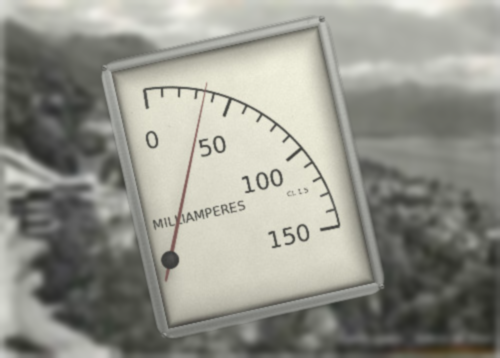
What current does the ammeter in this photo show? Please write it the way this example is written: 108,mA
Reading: 35,mA
